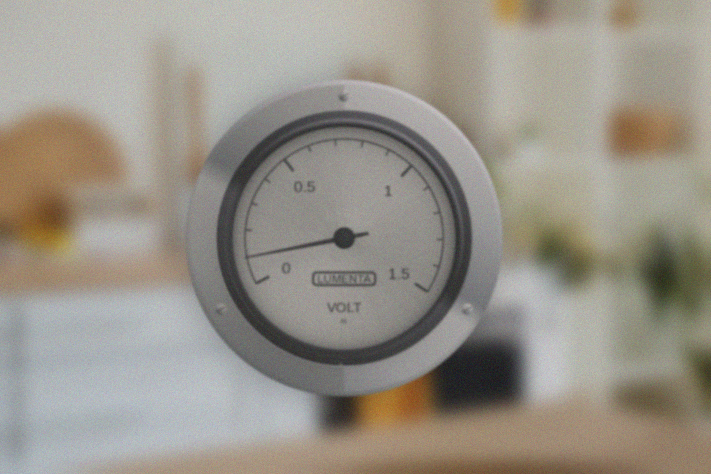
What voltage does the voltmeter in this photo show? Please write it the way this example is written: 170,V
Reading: 0.1,V
